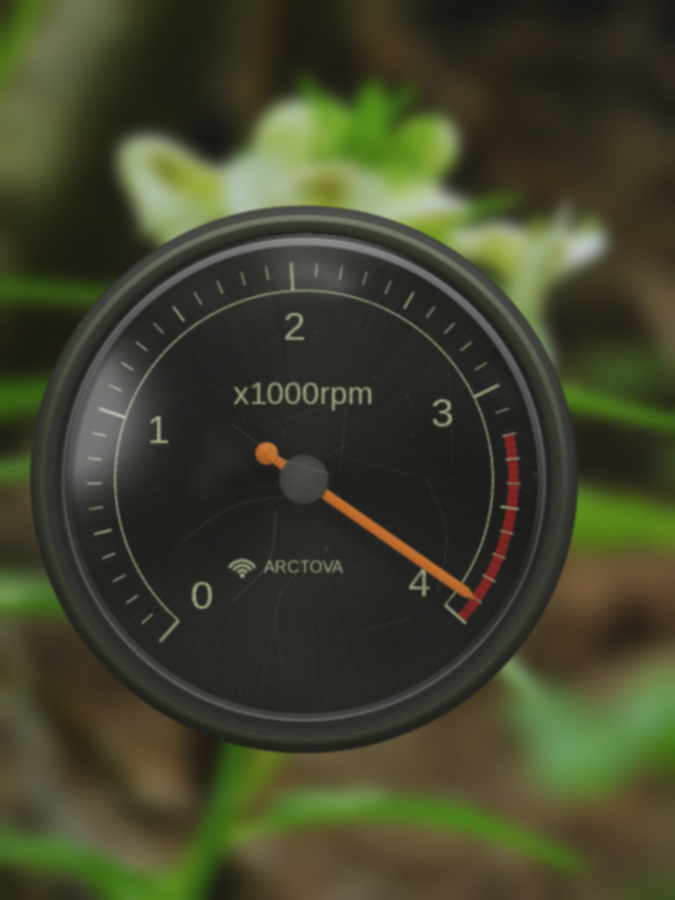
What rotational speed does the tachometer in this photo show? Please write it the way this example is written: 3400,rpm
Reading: 3900,rpm
